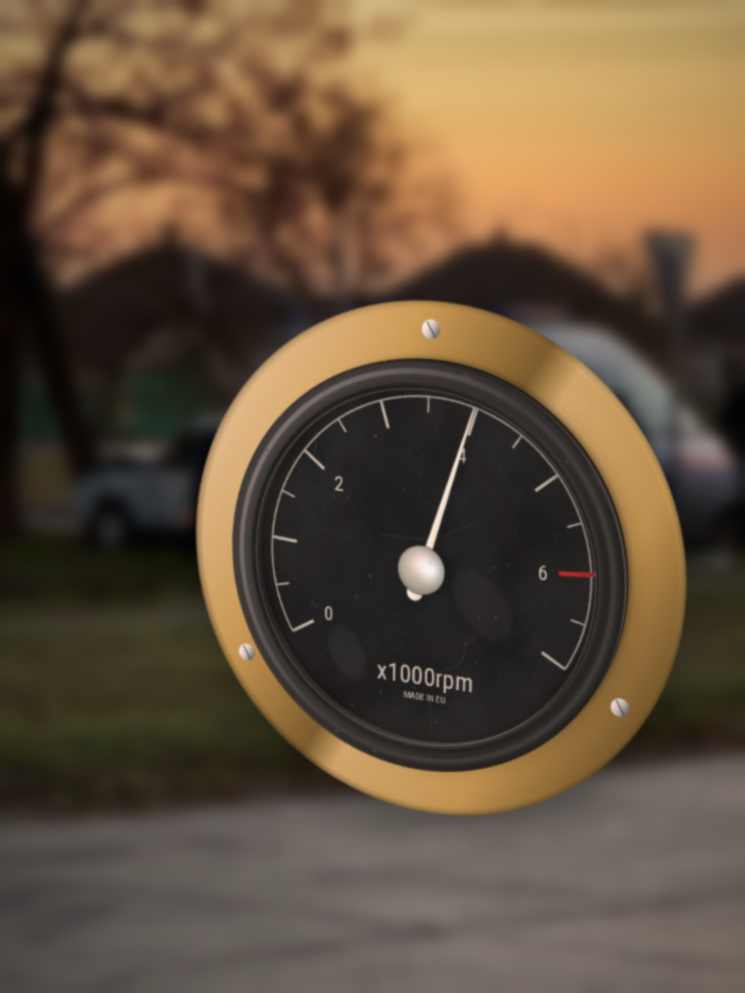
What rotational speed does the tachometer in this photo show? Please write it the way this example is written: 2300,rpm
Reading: 4000,rpm
